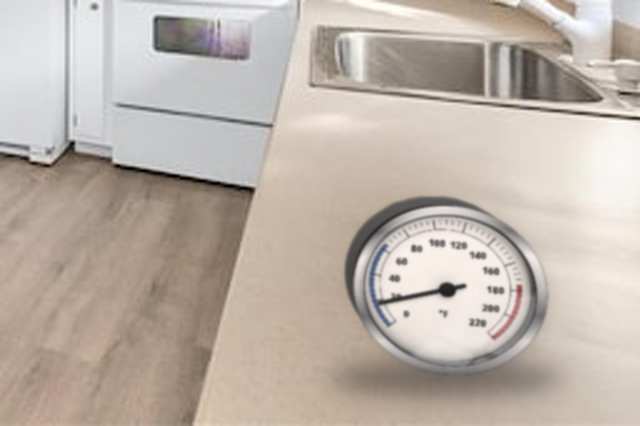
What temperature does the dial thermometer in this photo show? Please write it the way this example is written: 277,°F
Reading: 20,°F
